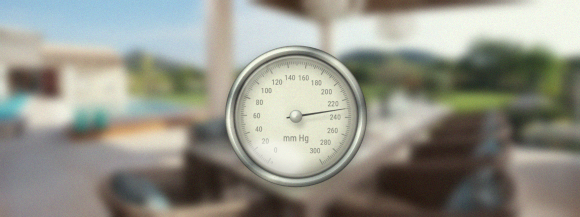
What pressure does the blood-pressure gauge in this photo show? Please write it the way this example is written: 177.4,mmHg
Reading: 230,mmHg
